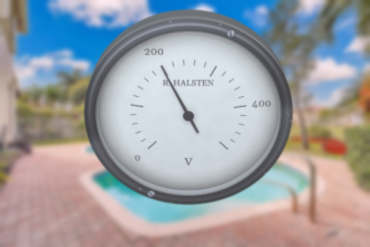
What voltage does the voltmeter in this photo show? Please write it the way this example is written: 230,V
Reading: 200,V
